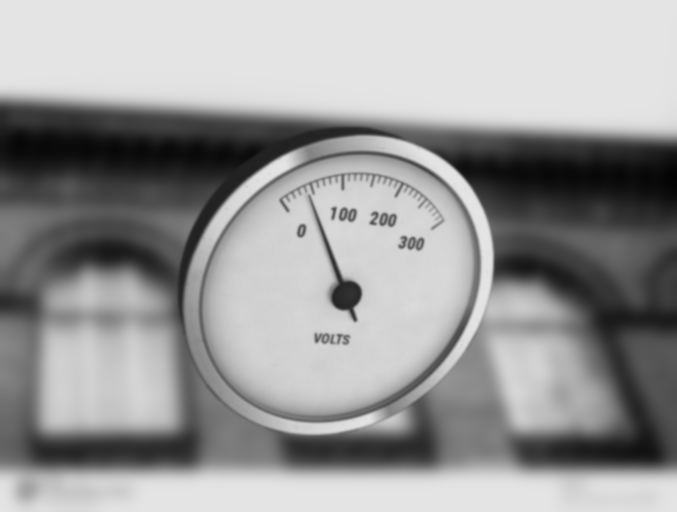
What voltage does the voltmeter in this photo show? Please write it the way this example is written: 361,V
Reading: 40,V
